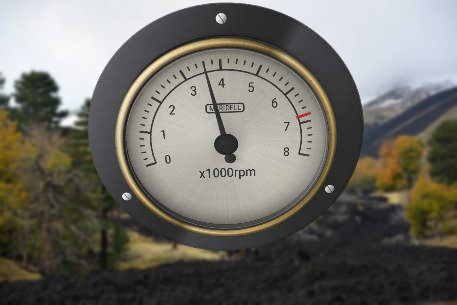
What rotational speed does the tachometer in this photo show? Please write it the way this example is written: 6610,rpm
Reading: 3600,rpm
